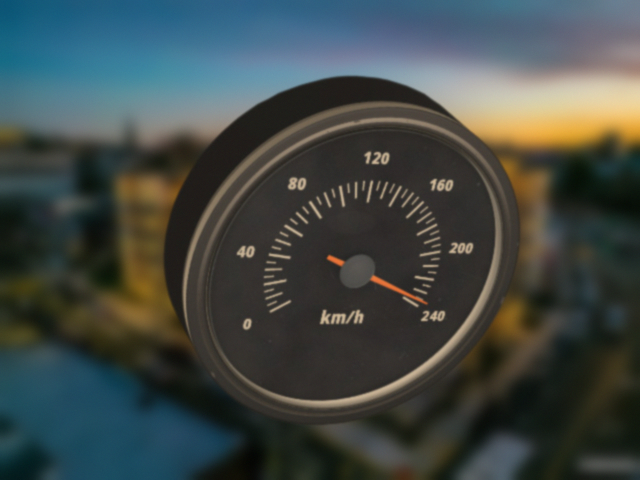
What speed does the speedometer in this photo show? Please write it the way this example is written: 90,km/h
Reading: 235,km/h
